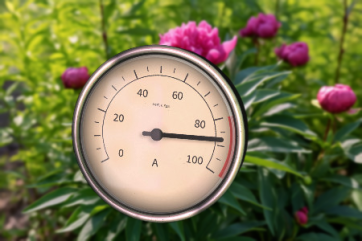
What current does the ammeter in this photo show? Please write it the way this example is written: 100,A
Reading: 87.5,A
